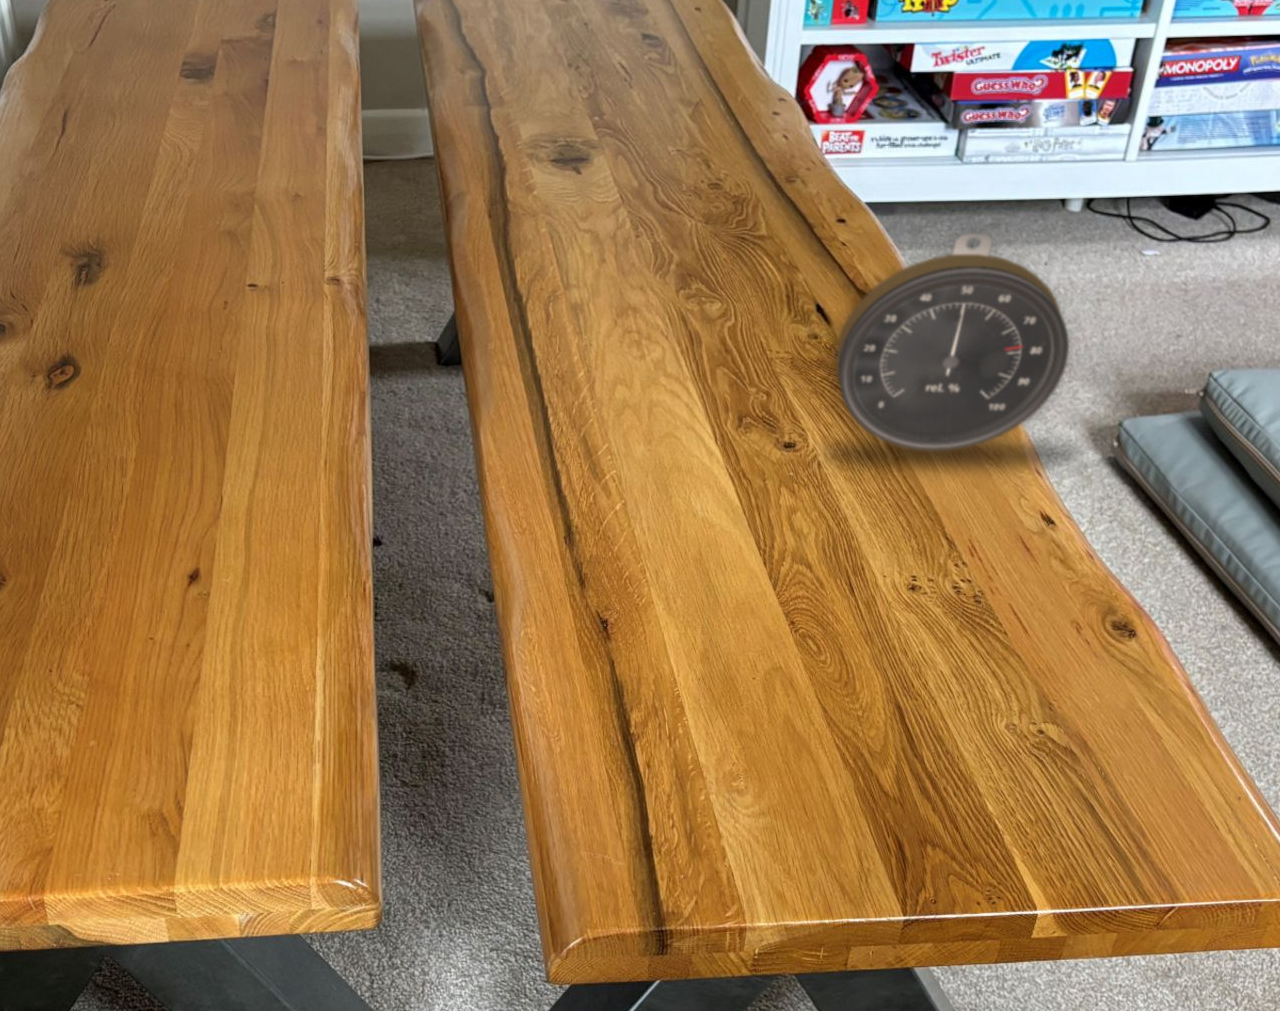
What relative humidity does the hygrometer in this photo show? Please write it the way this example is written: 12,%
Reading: 50,%
